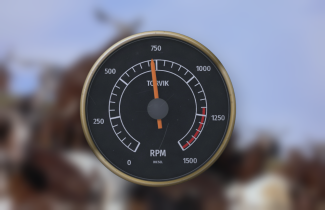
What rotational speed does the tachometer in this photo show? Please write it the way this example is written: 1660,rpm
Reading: 725,rpm
